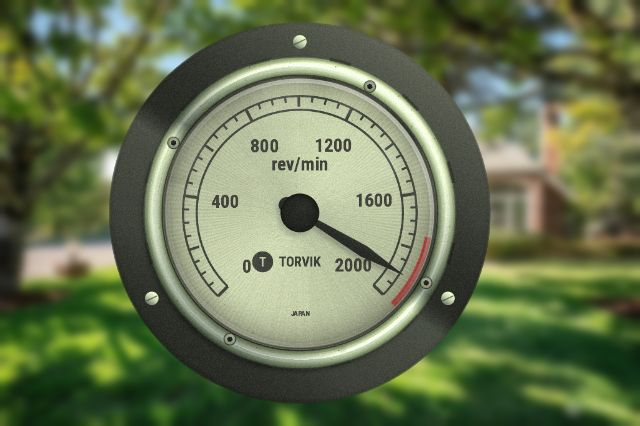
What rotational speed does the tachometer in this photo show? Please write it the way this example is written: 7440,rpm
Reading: 1900,rpm
